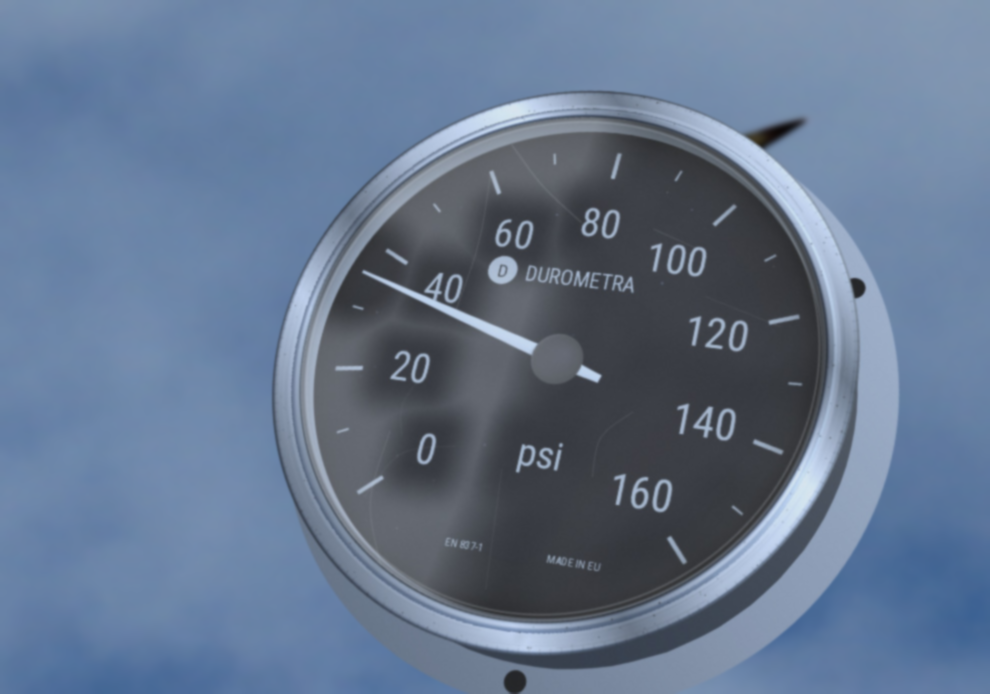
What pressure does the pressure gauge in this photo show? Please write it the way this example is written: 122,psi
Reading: 35,psi
